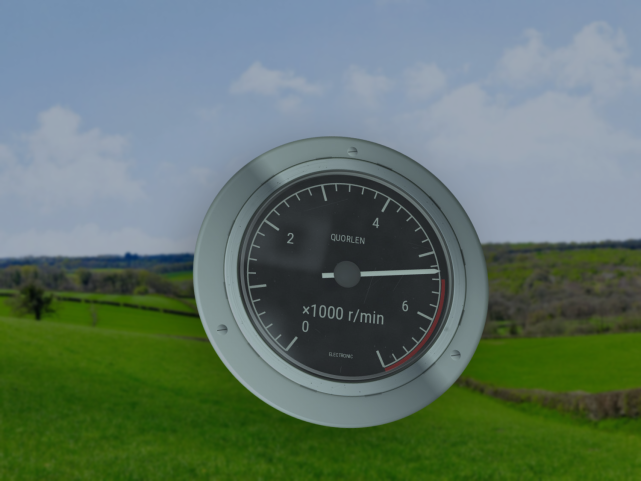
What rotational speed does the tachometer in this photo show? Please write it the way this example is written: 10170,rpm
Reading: 5300,rpm
